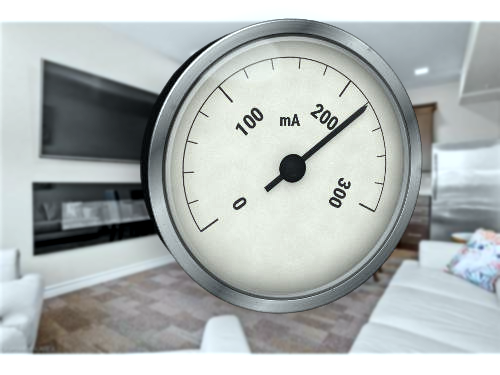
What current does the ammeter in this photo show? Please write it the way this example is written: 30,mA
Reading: 220,mA
